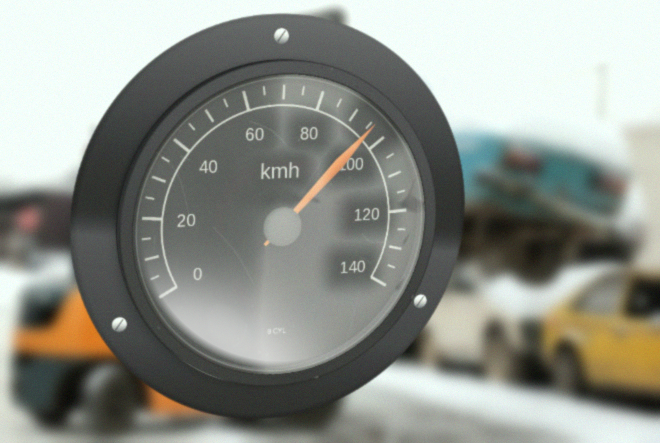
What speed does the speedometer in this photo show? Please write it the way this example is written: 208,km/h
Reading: 95,km/h
